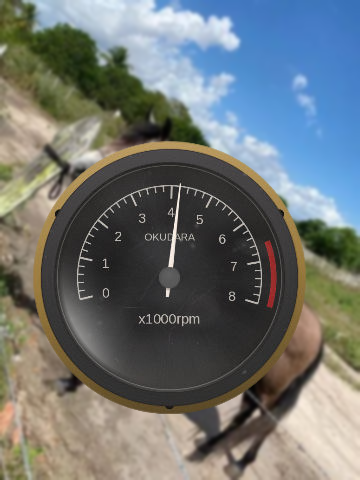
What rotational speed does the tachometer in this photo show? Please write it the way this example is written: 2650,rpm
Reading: 4200,rpm
